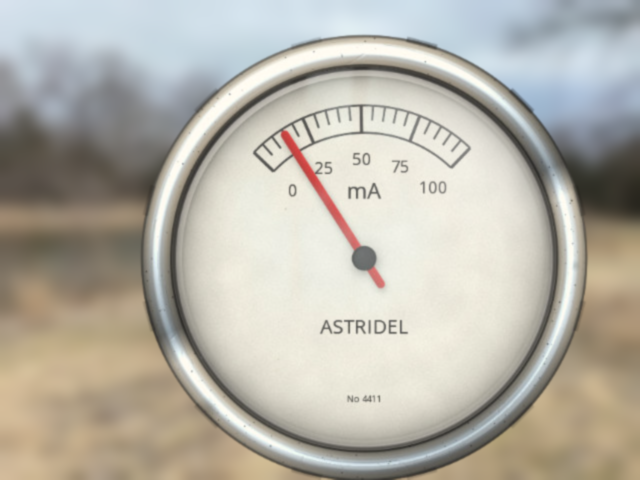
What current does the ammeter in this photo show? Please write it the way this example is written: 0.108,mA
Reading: 15,mA
